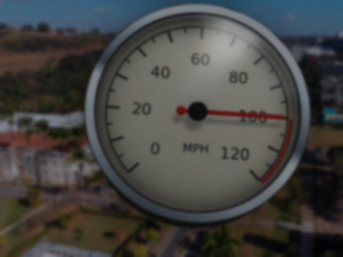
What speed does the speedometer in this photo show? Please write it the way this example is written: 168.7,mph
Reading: 100,mph
